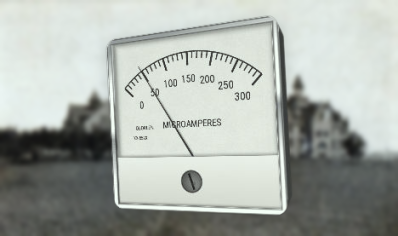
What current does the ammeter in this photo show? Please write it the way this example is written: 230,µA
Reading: 50,µA
